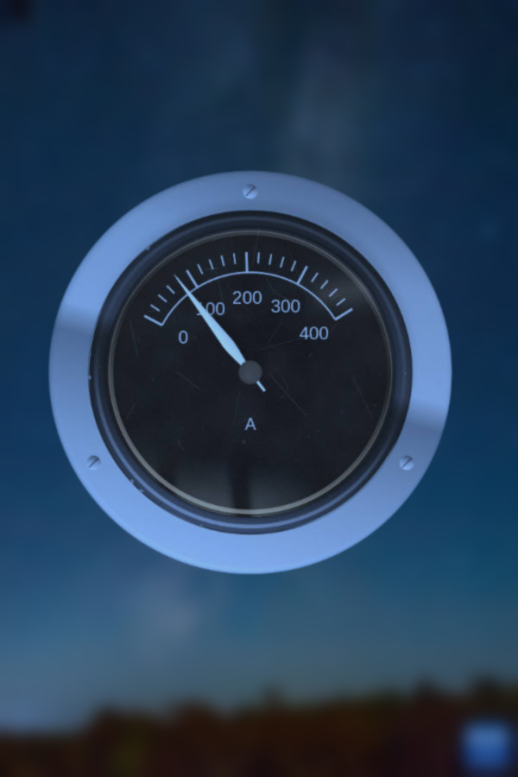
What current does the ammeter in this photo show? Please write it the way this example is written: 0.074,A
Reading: 80,A
